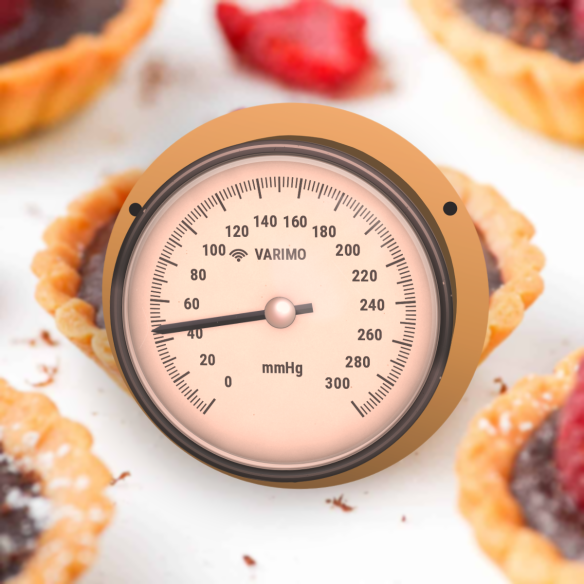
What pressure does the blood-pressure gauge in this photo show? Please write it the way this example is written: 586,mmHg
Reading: 46,mmHg
